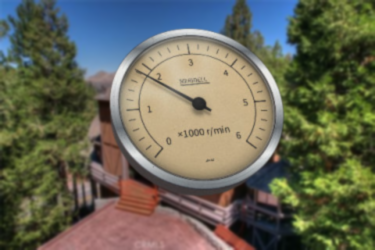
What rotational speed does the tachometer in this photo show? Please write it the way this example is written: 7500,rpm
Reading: 1800,rpm
